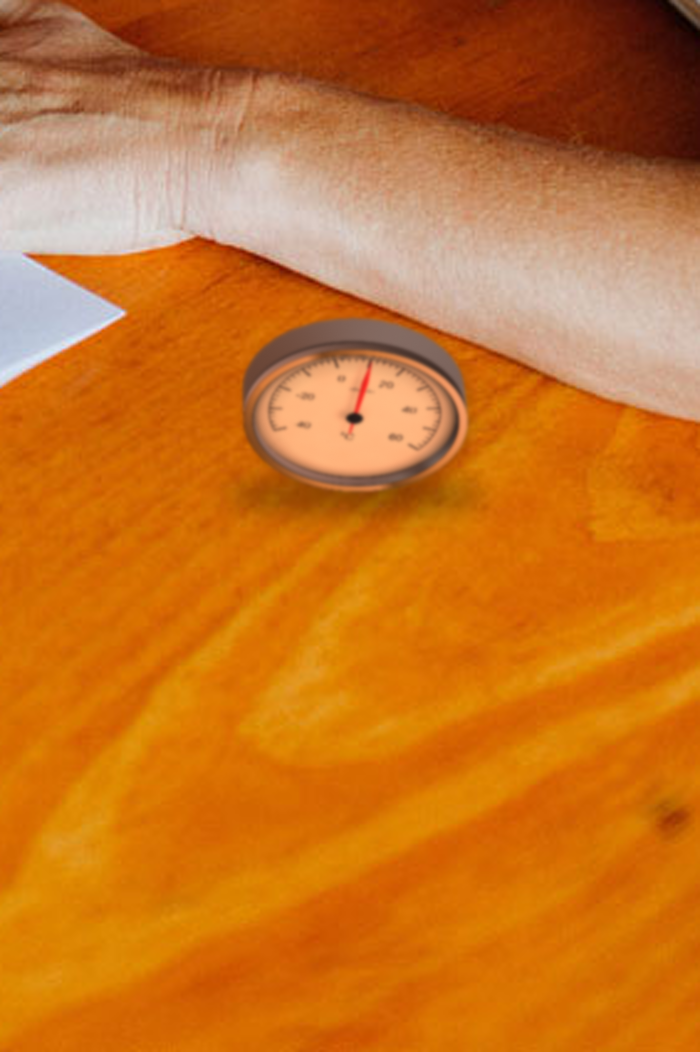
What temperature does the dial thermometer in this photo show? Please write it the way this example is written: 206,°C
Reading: 10,°C
